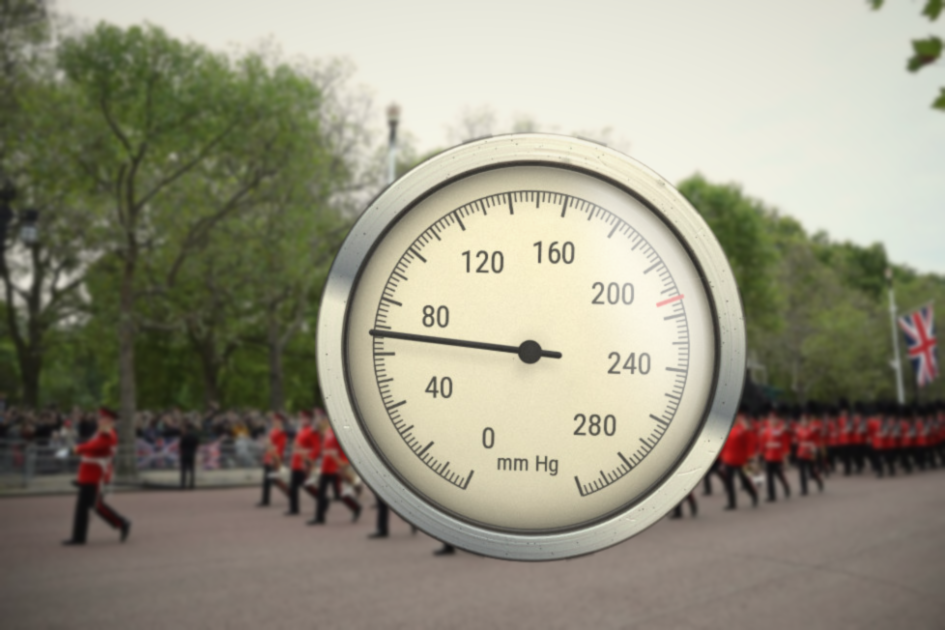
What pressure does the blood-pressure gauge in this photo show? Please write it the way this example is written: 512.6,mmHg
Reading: 68,mmHg
